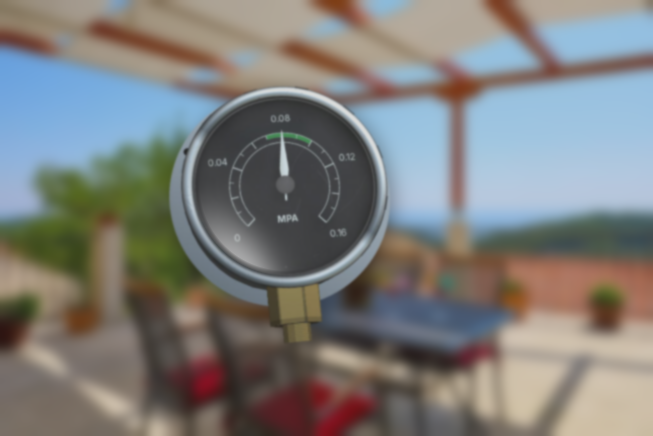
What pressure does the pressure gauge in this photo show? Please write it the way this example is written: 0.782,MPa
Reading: 0.08,MPa
